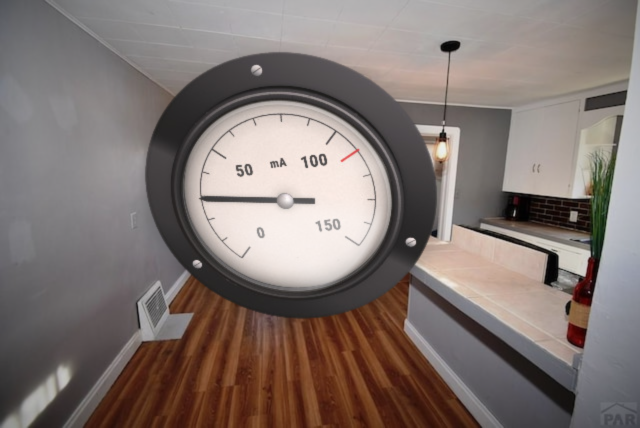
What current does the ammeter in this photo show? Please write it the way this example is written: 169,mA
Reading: 30,mA
